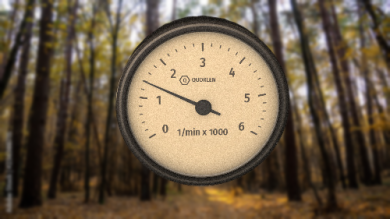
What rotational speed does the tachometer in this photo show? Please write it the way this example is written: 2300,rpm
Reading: 1400,rpm
